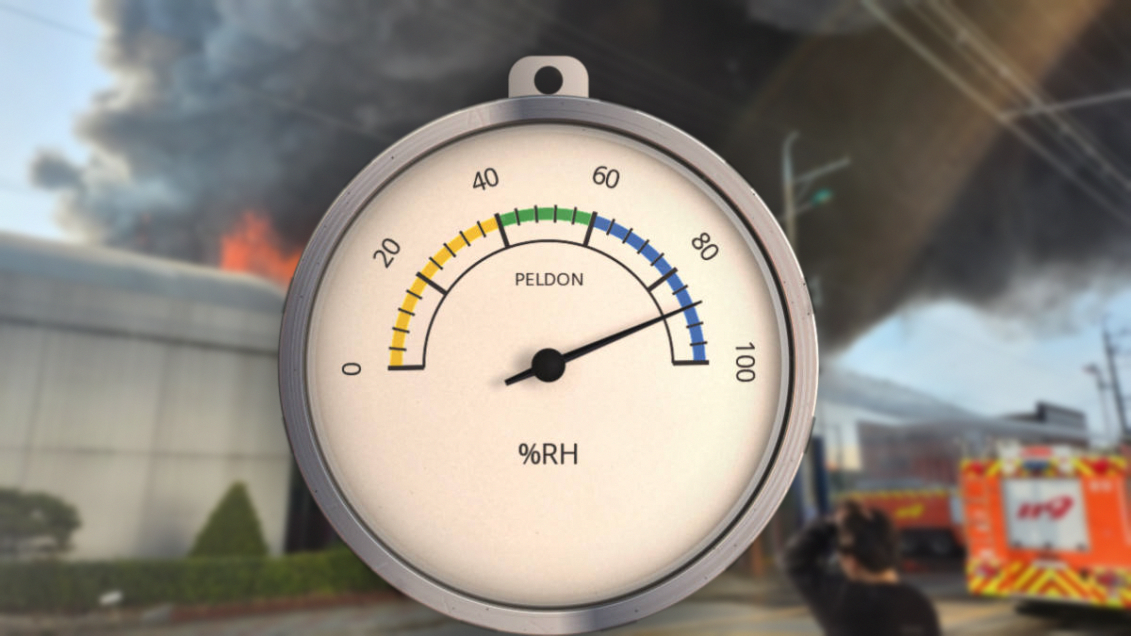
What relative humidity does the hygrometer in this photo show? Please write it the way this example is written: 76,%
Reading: 88,%
